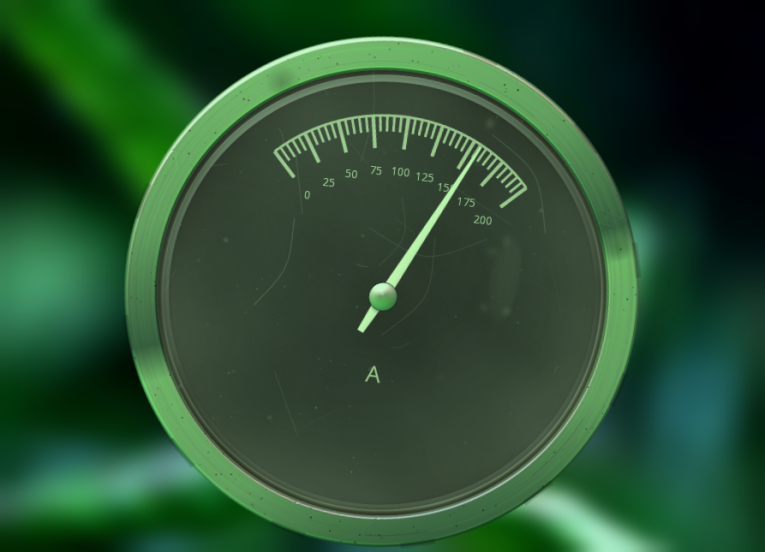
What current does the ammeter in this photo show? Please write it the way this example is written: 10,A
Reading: 155,A
